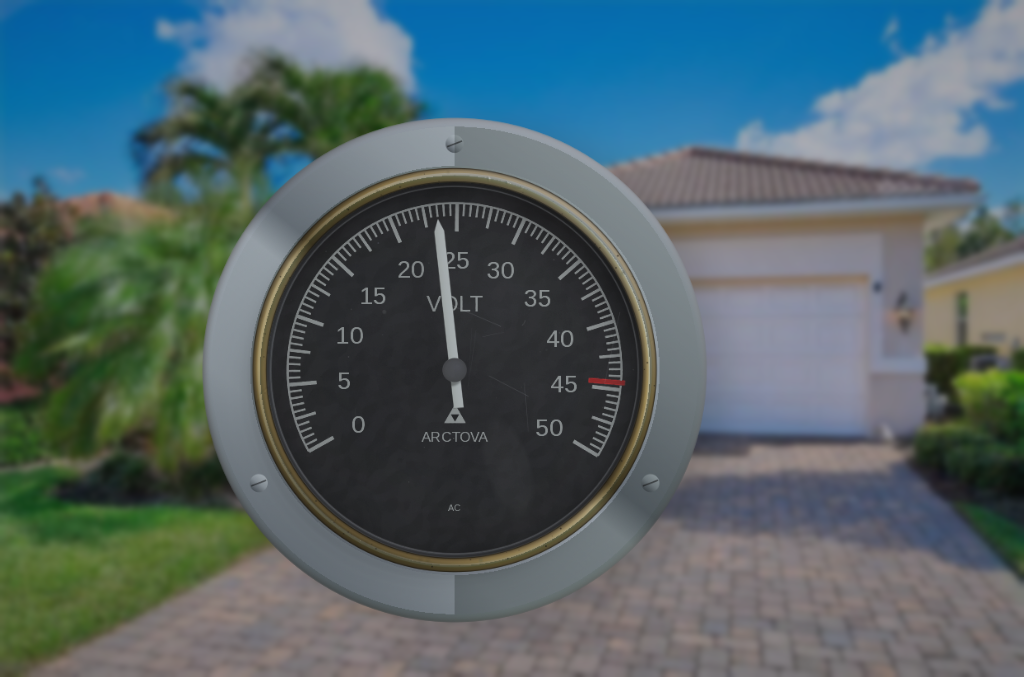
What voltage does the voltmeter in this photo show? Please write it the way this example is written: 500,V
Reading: 23.5,V
